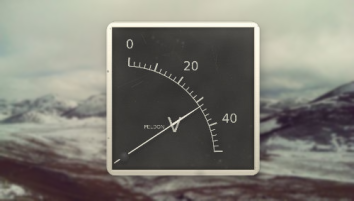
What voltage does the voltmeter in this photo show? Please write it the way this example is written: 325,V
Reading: 32,V
